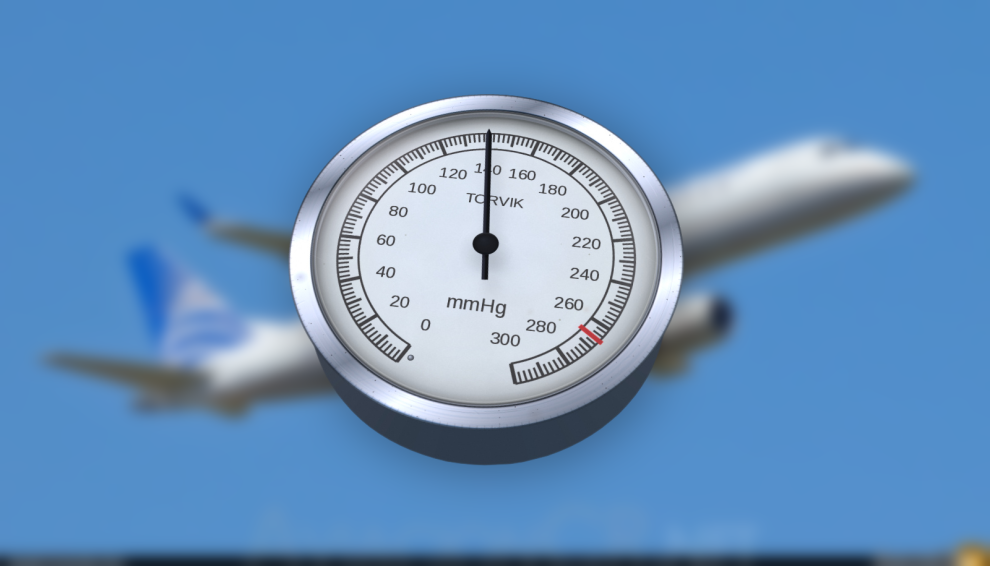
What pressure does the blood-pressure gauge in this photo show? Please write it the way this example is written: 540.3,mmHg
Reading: 140,mmHg
